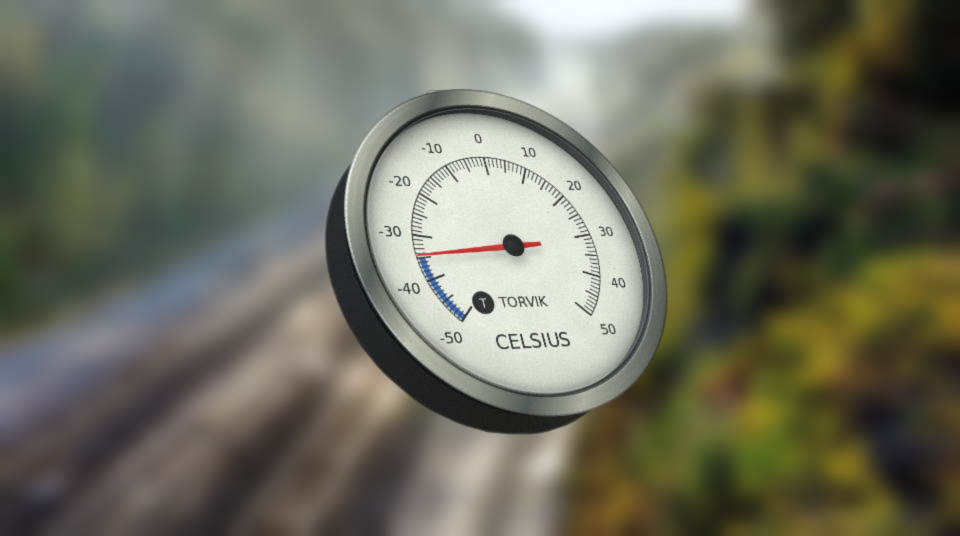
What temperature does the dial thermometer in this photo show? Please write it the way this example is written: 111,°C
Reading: -35,°C
